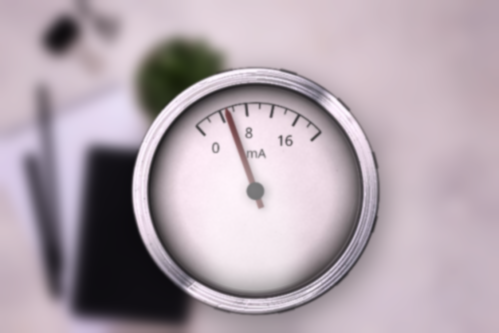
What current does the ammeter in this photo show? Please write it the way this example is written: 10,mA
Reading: 5,mA
